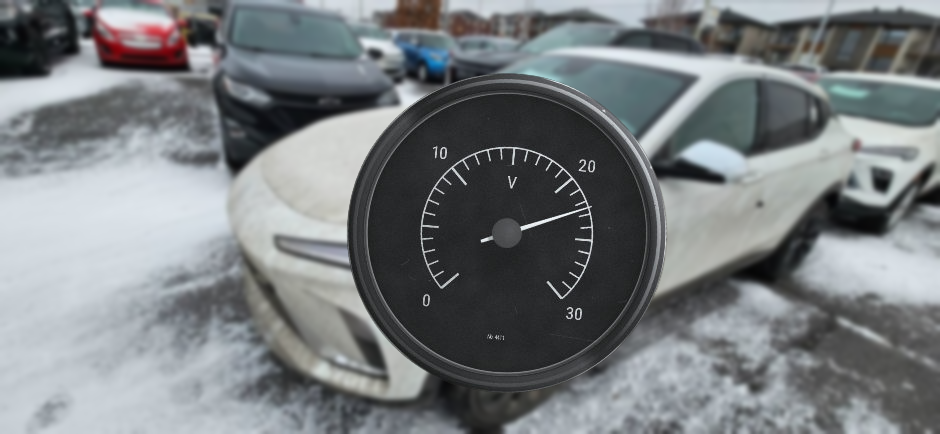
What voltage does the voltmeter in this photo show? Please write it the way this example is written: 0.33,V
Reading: 22.5,V
